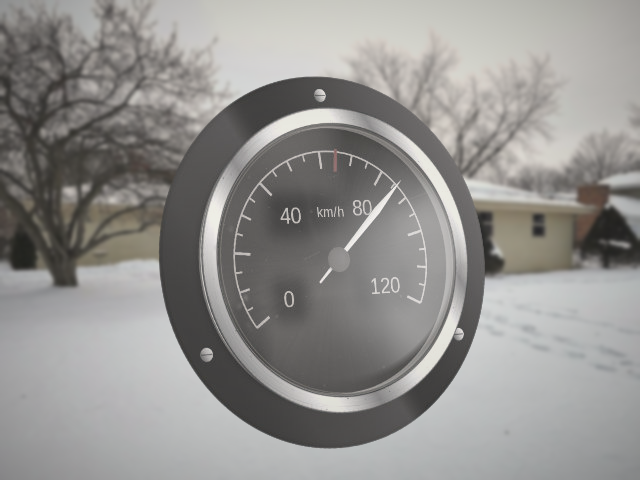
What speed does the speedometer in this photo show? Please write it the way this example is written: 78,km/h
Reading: 85,km/h
